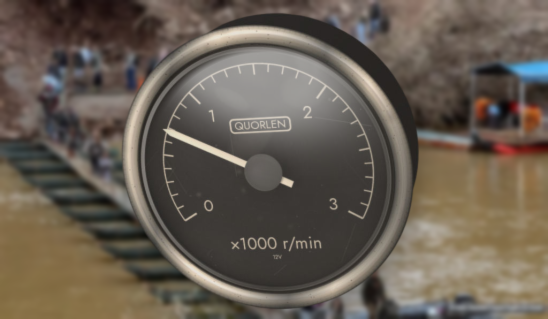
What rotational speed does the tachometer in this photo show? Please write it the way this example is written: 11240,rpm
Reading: 700,rpm
